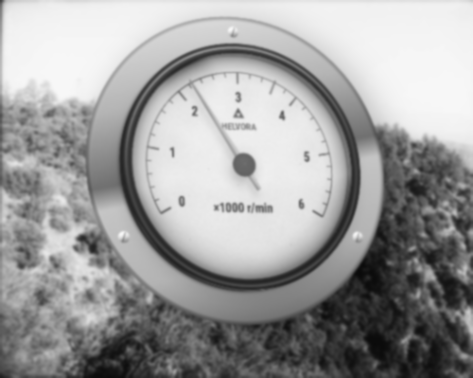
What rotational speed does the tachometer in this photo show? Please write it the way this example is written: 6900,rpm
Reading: 2200,rpm
